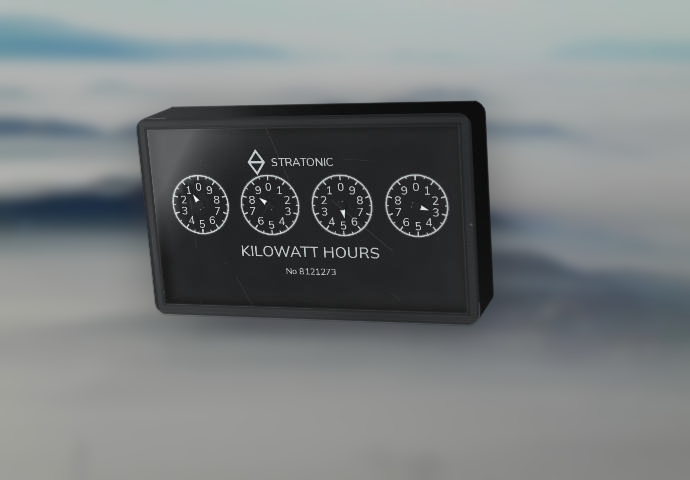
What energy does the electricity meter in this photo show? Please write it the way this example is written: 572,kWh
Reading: 853,kWh
